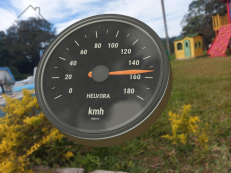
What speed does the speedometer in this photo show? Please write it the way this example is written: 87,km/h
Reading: 155,km/h
